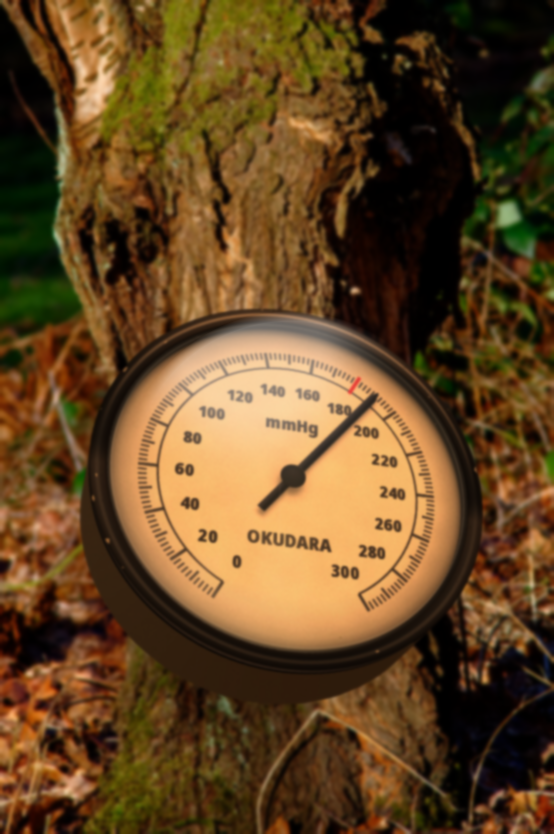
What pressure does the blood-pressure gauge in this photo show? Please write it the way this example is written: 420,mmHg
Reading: 190,mmHg
